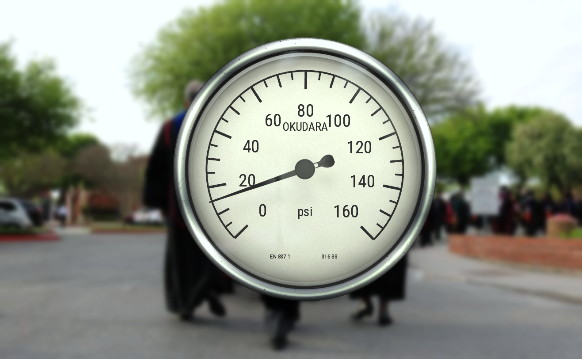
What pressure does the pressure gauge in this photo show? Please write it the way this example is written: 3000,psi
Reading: 15,psi
